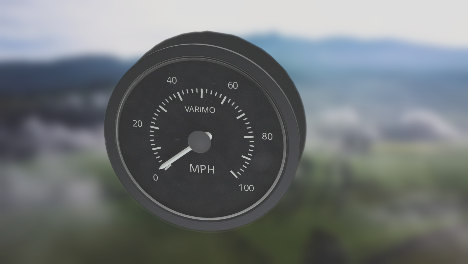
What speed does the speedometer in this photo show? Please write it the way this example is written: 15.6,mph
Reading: 2,mph
